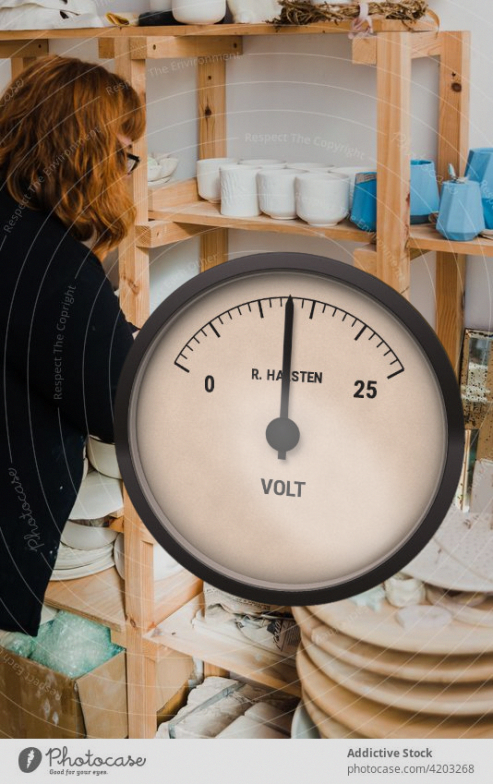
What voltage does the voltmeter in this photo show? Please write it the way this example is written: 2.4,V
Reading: 13,V
